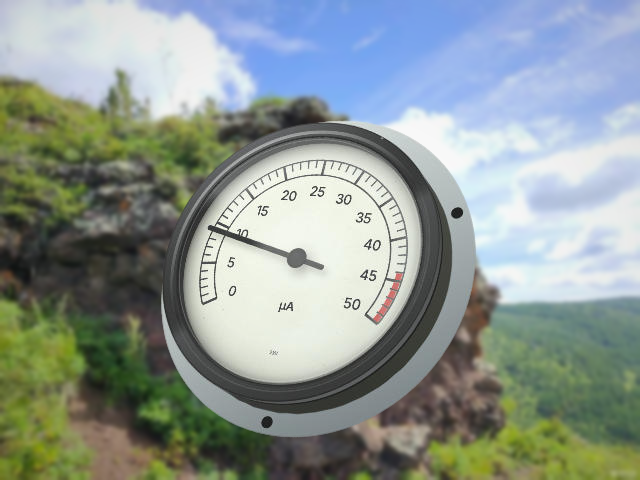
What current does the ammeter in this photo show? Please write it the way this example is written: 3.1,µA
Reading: 9,µA
